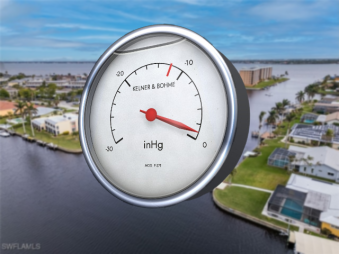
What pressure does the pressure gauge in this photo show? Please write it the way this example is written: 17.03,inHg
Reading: -1,inHg
